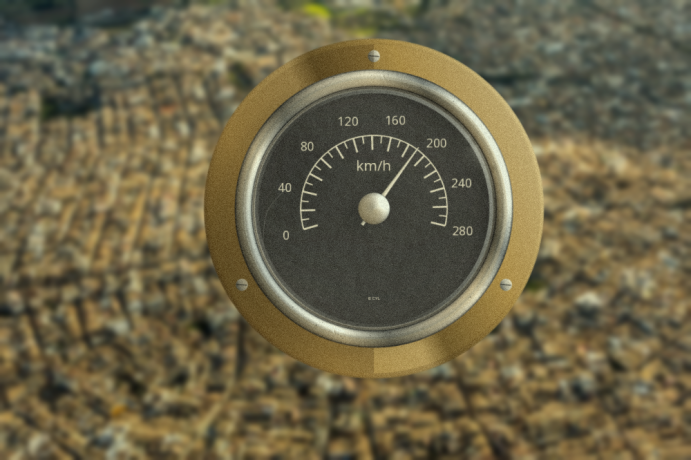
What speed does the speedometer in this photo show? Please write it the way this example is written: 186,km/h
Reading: 190,km/h
